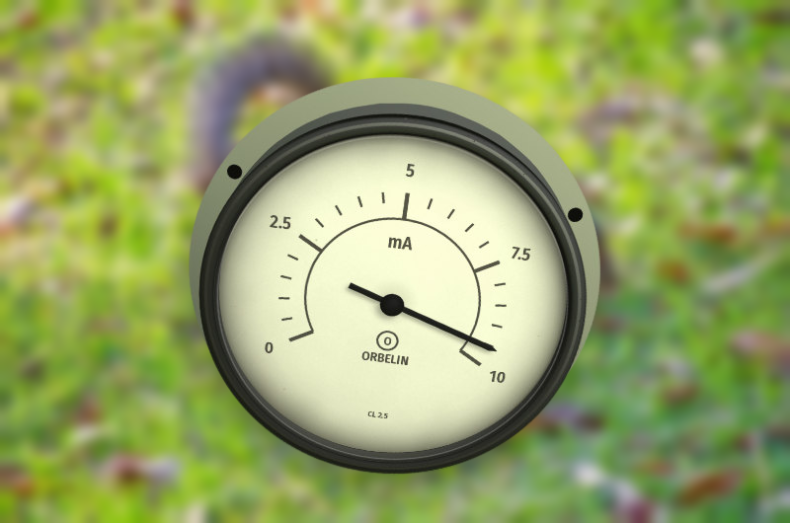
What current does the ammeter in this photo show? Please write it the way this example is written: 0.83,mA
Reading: 9.5,mA
